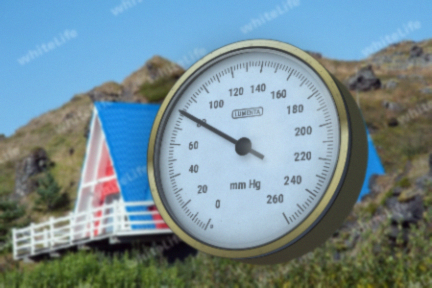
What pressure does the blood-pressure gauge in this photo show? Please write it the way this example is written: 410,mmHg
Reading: 80,mmHg
